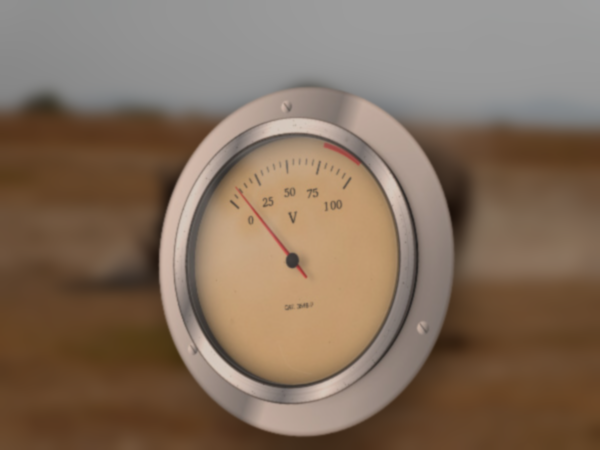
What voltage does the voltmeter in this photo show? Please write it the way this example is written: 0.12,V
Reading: 10,V
